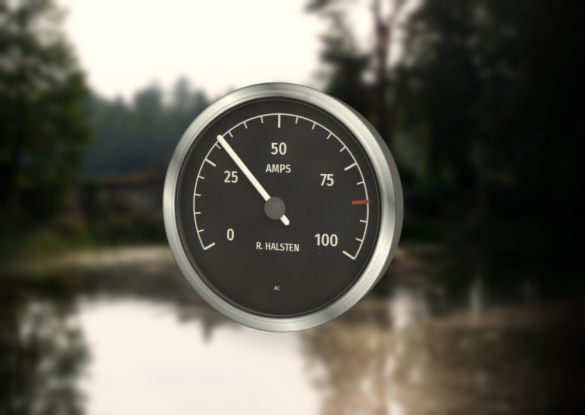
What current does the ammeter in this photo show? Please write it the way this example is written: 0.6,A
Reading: 32.5,A
